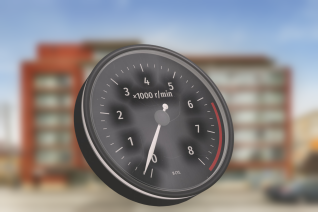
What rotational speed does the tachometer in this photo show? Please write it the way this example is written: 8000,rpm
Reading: 200,rpm
